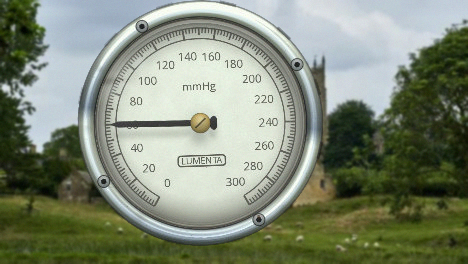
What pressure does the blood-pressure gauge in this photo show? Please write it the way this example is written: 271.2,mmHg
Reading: 60,mmHg
